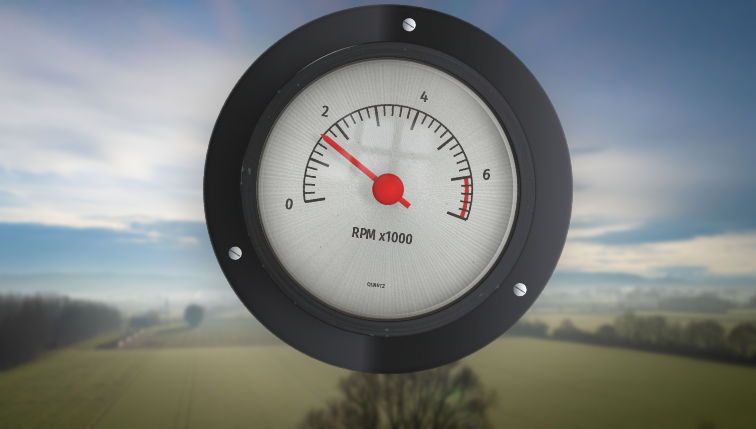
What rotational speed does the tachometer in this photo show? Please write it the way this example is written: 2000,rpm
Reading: 1600,rpm
